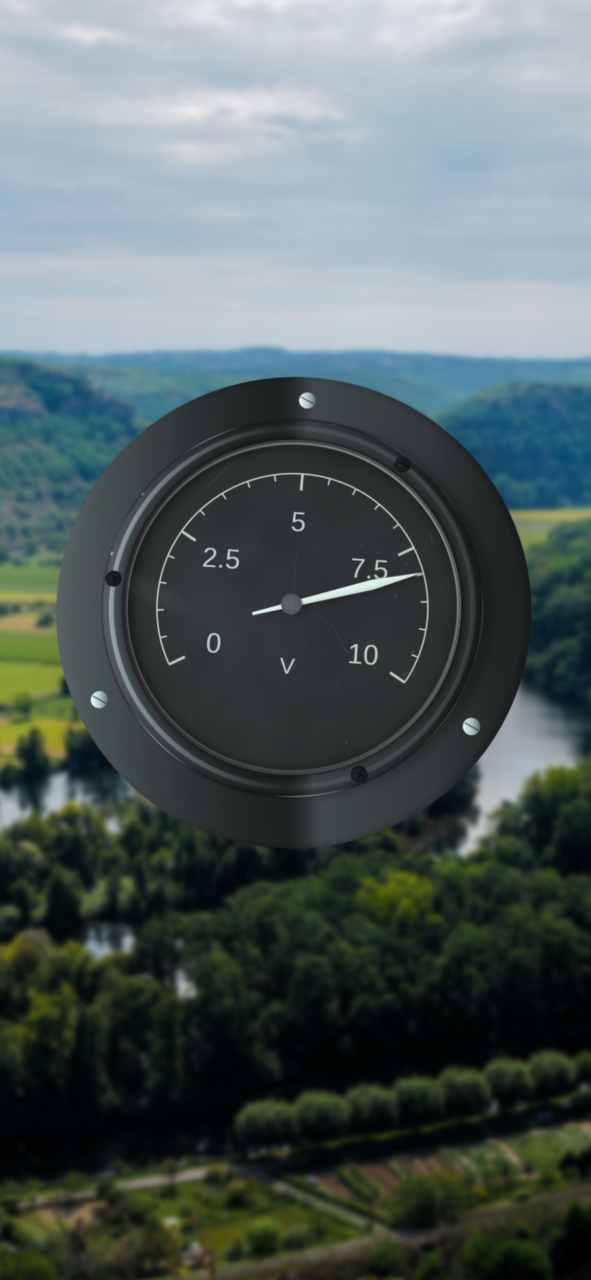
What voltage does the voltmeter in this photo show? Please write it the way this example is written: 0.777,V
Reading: 8,V
